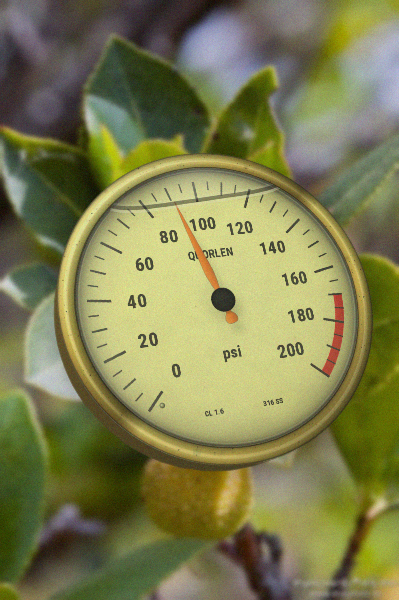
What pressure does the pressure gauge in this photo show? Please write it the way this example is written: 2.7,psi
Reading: 90,psi
